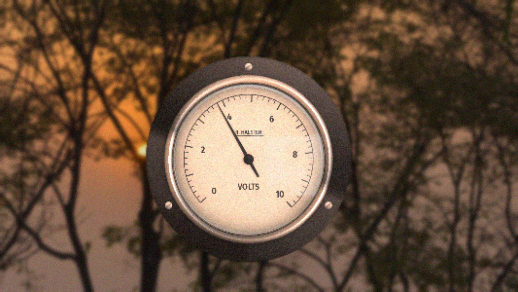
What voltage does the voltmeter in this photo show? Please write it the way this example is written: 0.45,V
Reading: 3.8,V
